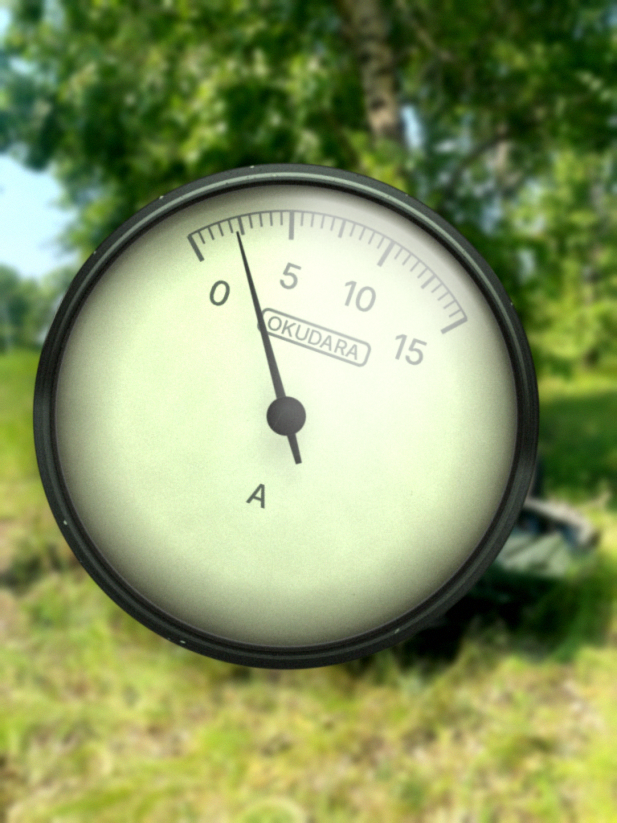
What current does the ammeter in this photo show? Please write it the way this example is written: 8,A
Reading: 2.25,A
